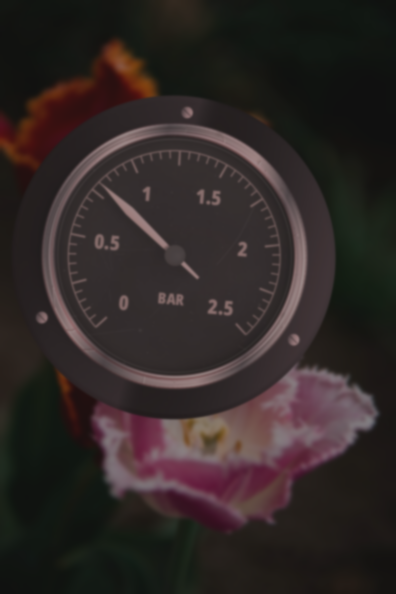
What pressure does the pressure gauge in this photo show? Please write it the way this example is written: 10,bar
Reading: 0.8,bar
